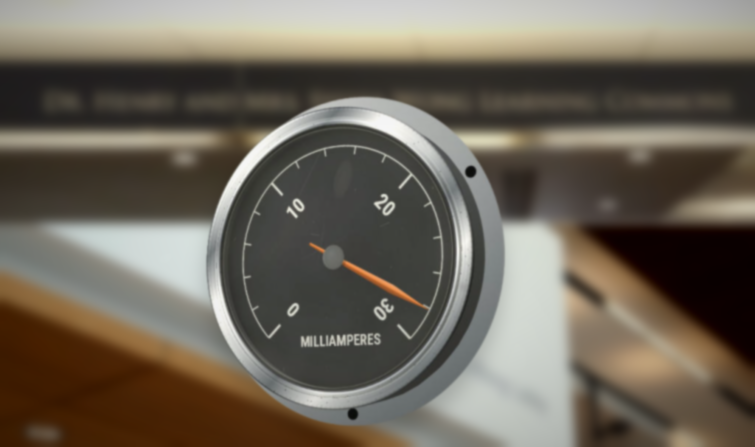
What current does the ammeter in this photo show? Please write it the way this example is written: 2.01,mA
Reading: 28,mA
